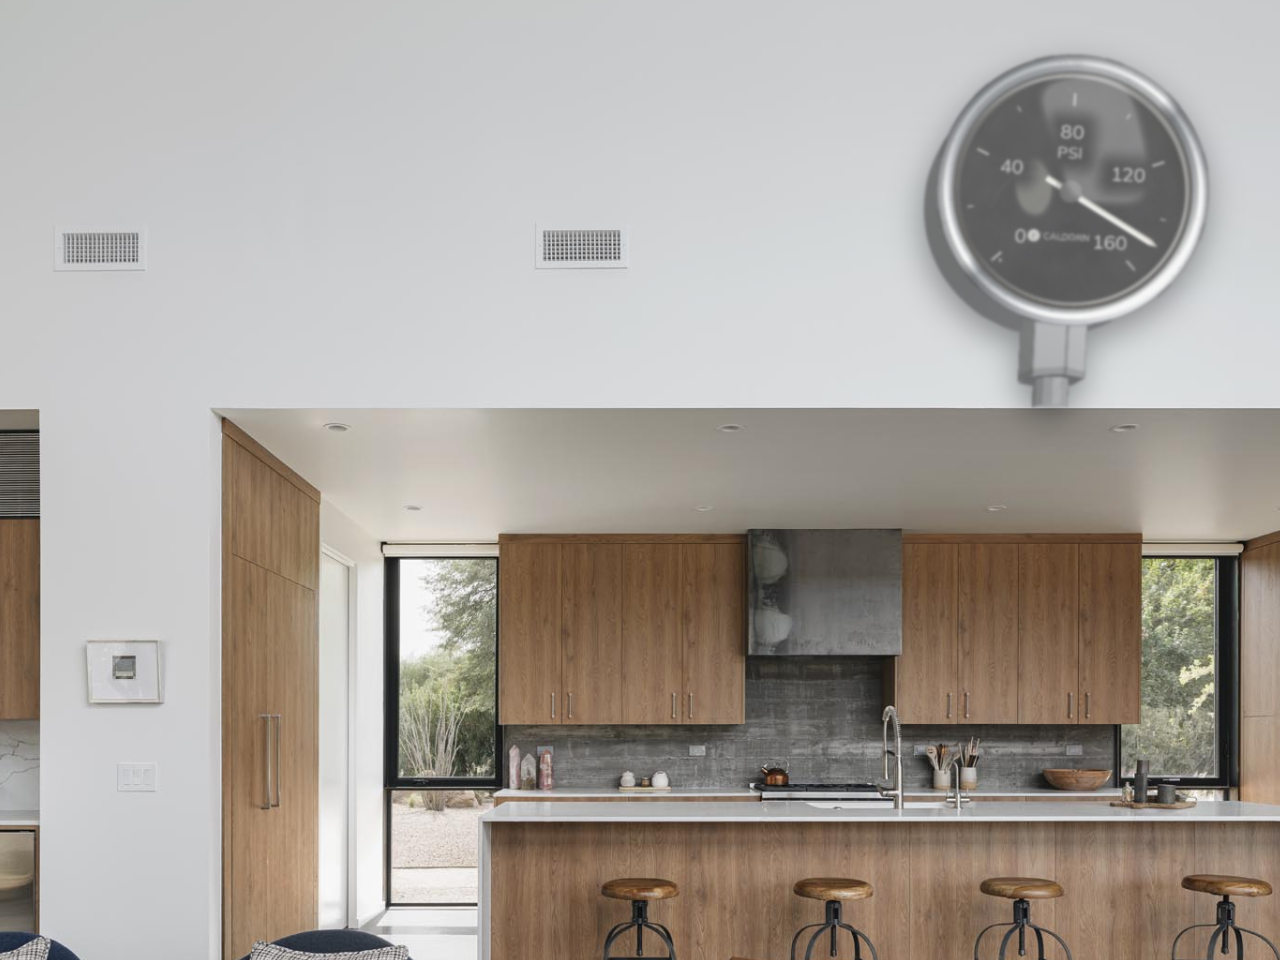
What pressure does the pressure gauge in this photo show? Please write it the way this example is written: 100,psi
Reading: 150,psi
